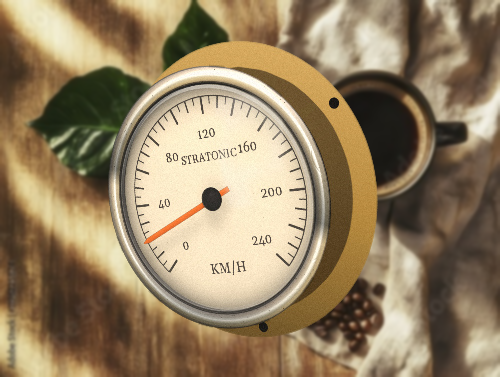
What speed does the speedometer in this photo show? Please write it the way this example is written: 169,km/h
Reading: 20,km/h
